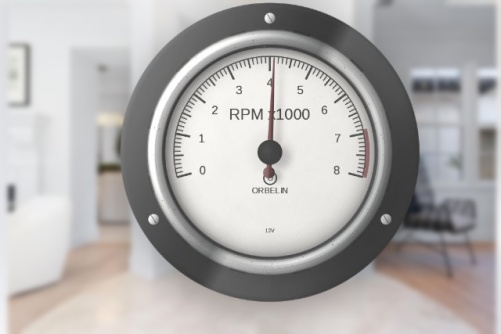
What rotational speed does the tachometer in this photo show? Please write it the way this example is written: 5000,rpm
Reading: 4100,rpm
